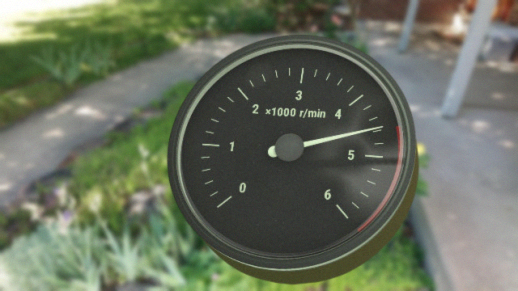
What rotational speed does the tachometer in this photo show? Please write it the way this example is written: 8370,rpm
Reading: 4600,rpm
